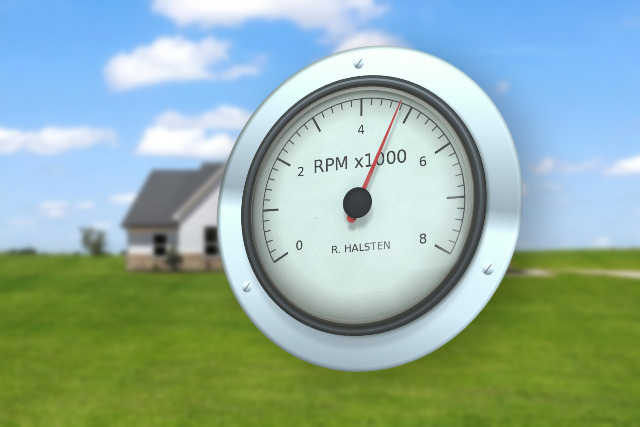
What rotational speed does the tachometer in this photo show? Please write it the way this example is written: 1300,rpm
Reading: 4800,rpm
